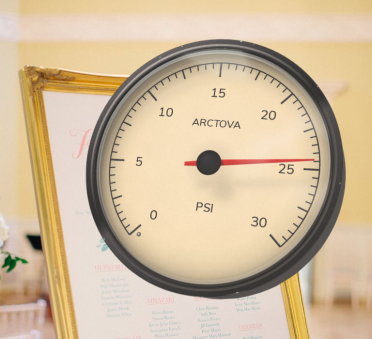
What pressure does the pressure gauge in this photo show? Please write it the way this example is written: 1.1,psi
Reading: 24.5,psi
